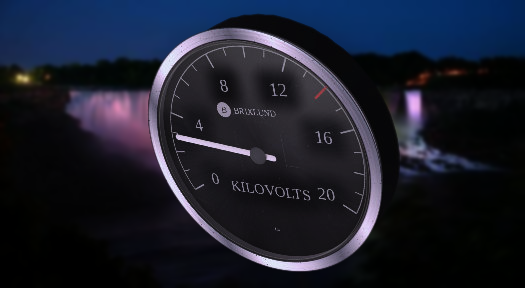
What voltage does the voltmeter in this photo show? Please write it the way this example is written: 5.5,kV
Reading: 3,kV
